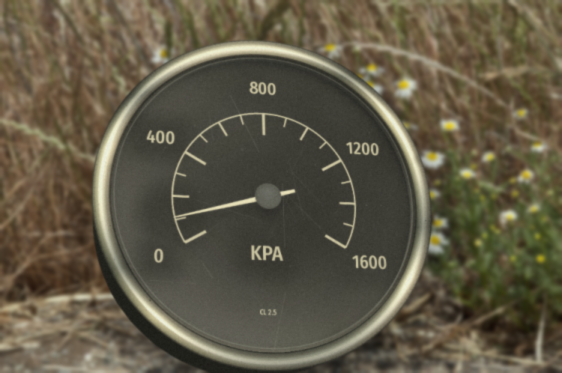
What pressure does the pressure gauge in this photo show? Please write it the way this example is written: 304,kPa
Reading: 100,kPa
